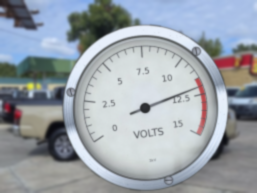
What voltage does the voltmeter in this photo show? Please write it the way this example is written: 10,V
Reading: 12,V
